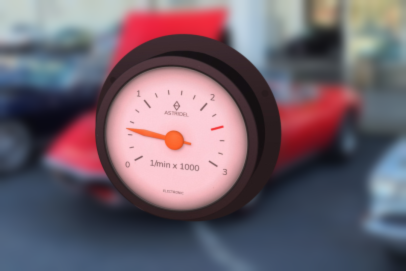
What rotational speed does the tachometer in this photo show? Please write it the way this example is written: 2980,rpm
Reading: 500,rpm
